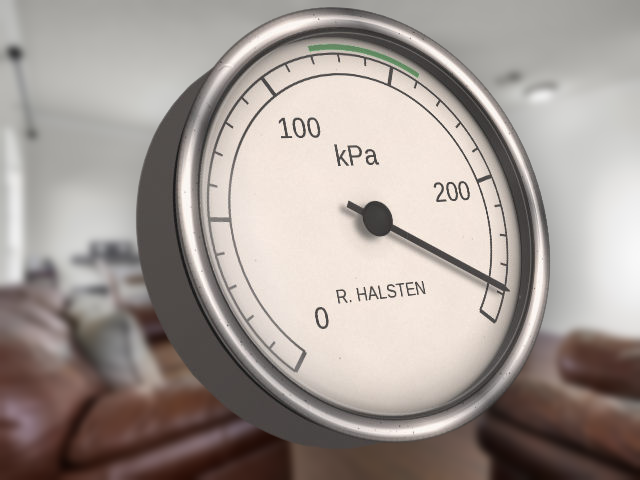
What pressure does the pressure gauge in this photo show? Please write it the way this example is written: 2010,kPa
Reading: 240,kPa
